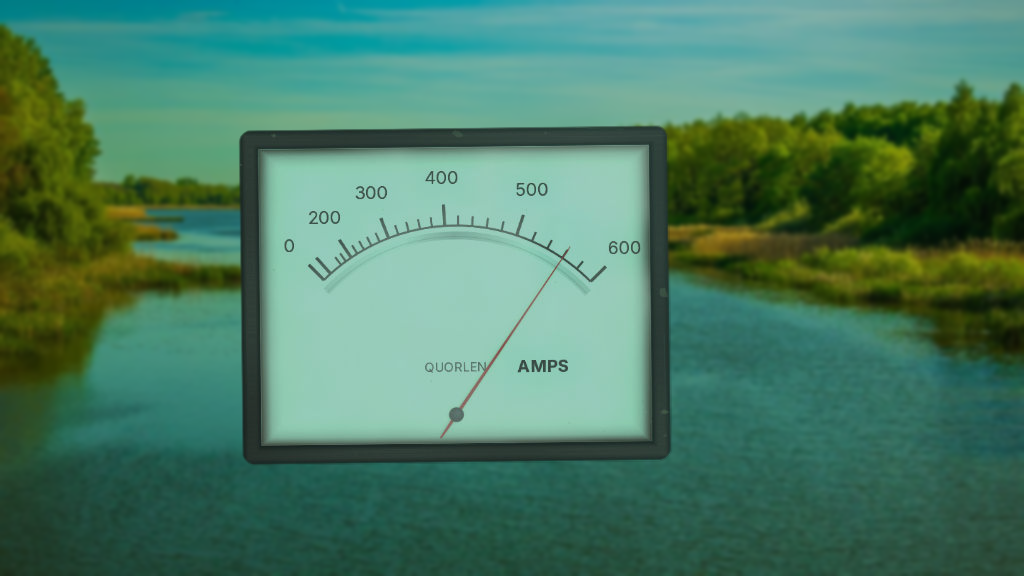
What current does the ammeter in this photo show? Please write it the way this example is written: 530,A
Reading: 560,A
